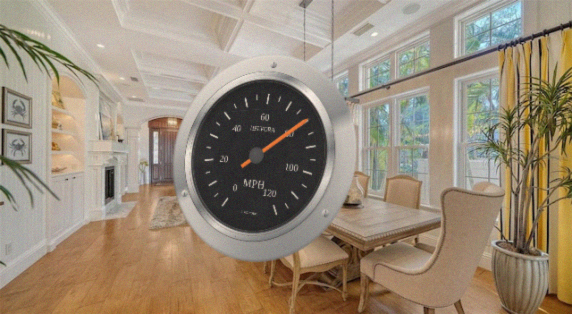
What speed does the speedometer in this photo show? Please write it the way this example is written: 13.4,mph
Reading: 80,mph
